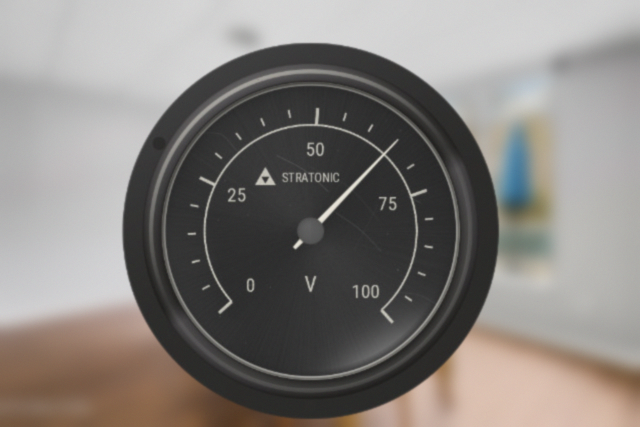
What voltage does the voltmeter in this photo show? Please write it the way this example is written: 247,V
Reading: 65,V
